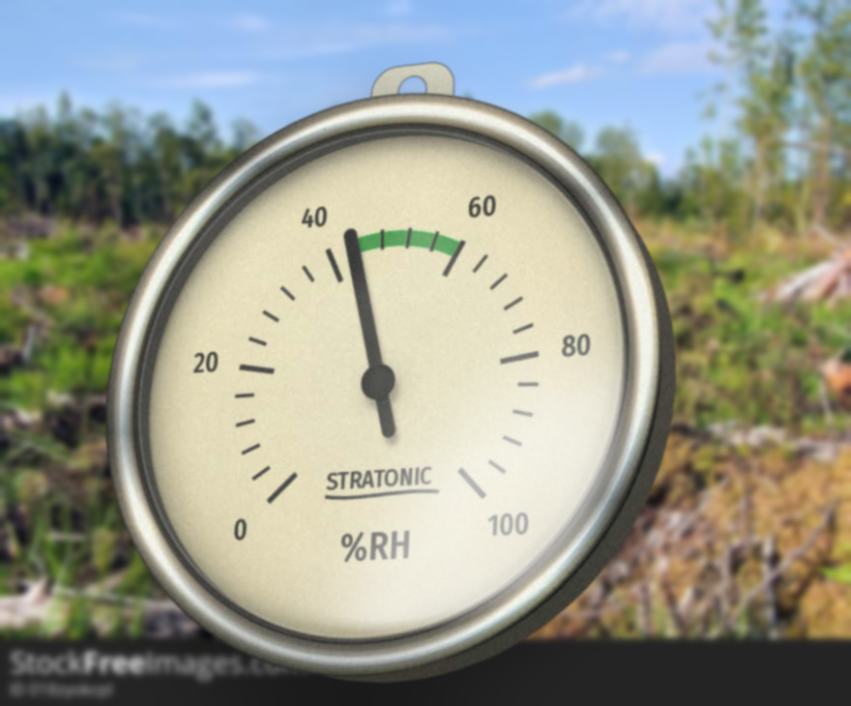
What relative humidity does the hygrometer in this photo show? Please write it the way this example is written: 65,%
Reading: 44,%
